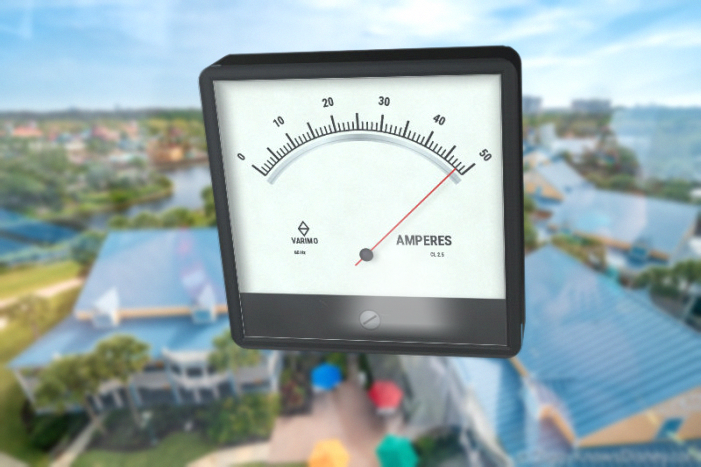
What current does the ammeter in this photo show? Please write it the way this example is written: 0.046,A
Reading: 48,A
